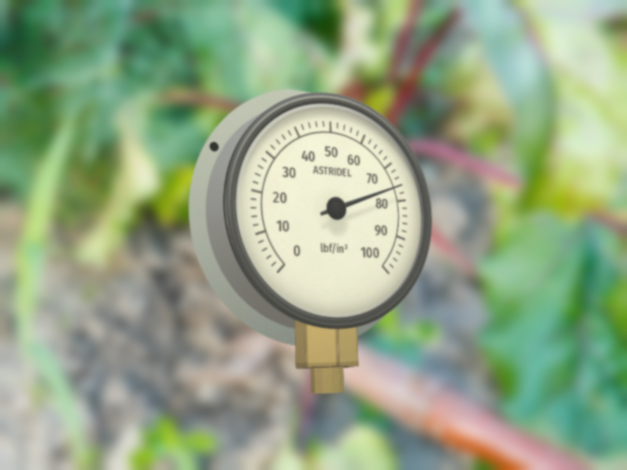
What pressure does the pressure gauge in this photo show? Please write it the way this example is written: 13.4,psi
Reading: 76,psi
